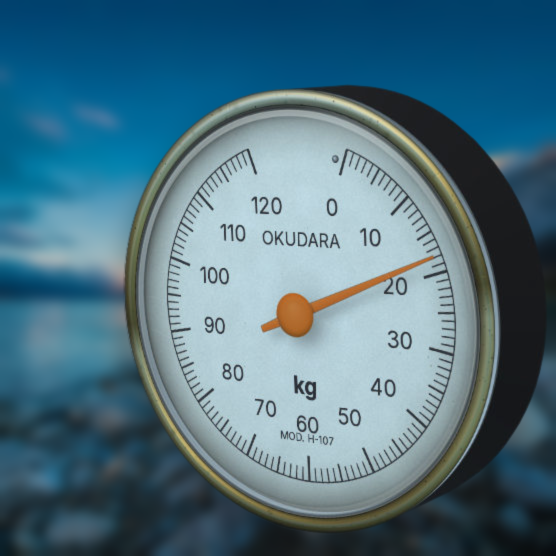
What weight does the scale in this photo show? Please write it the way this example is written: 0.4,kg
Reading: 18,kg
